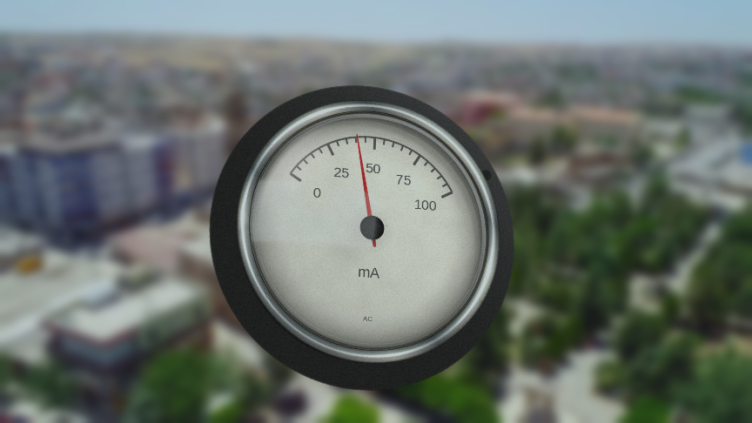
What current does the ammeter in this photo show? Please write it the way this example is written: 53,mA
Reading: 40,mA
